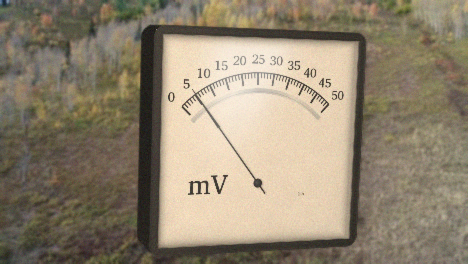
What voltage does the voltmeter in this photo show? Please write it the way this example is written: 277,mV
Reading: 5,mV
